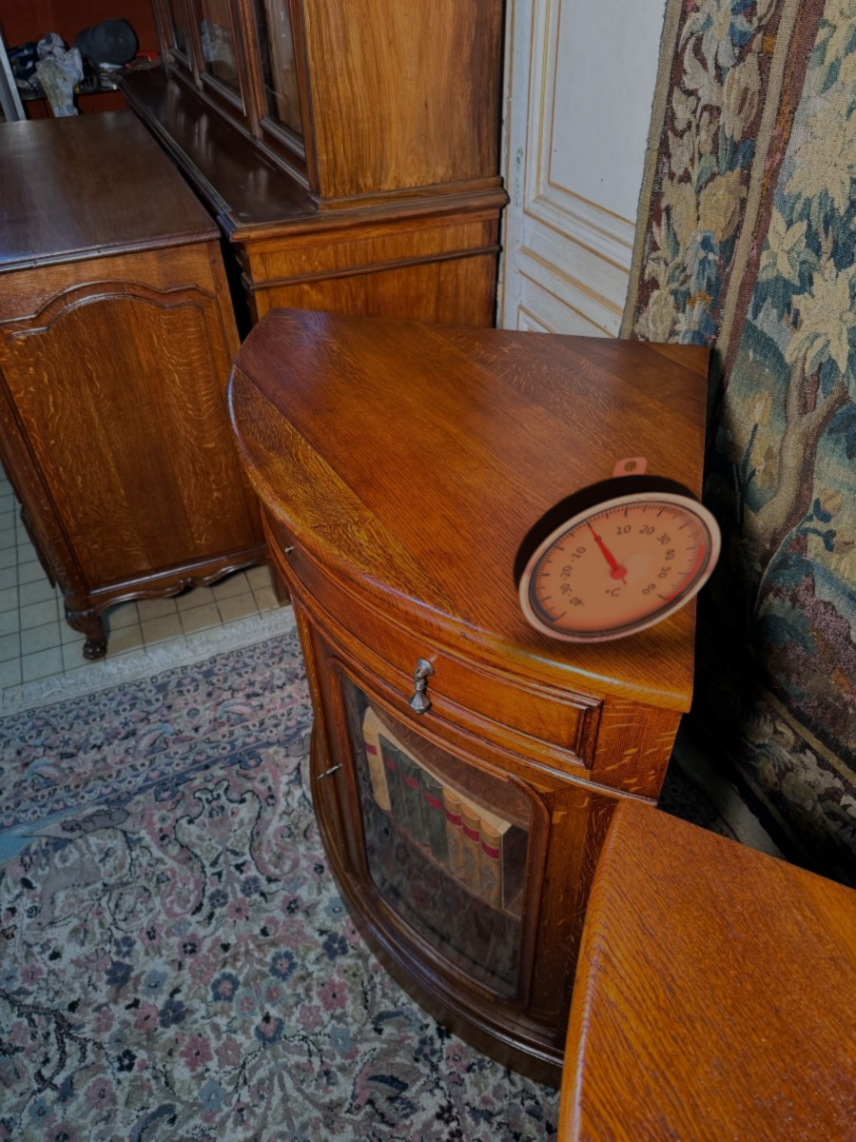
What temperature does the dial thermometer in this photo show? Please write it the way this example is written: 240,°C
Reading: 0,°C
